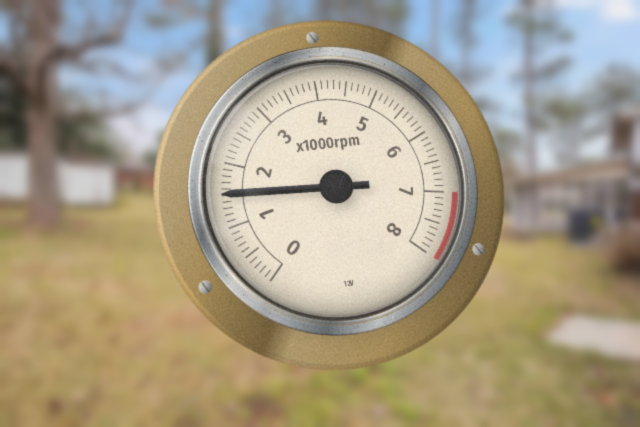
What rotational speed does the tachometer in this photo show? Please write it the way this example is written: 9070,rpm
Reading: 1500,rpm
